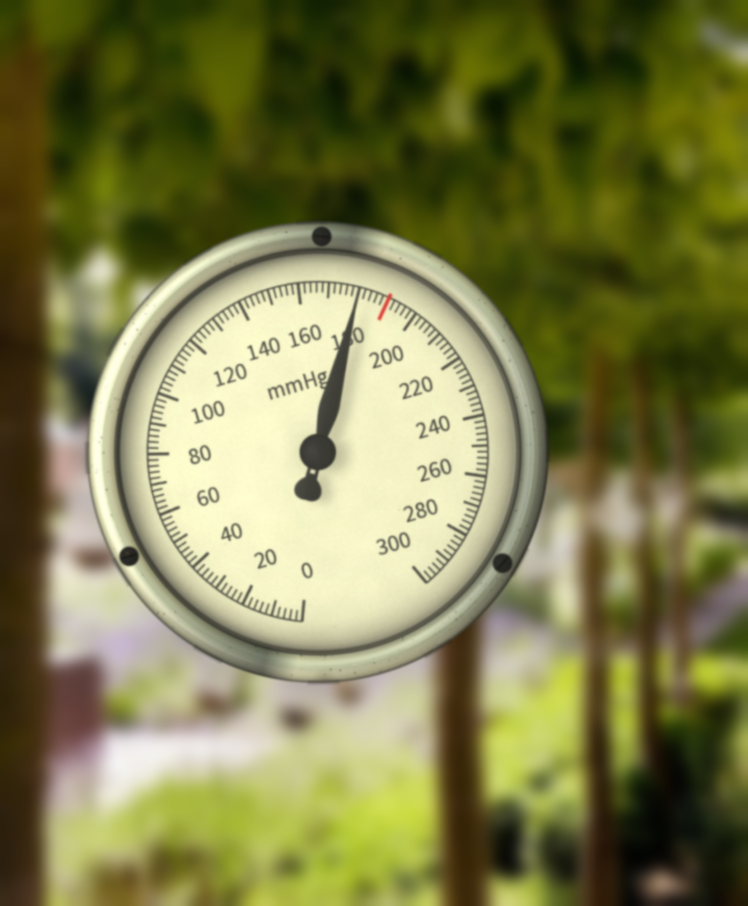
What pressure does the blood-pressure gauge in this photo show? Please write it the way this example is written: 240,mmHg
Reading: 180,mmHg
